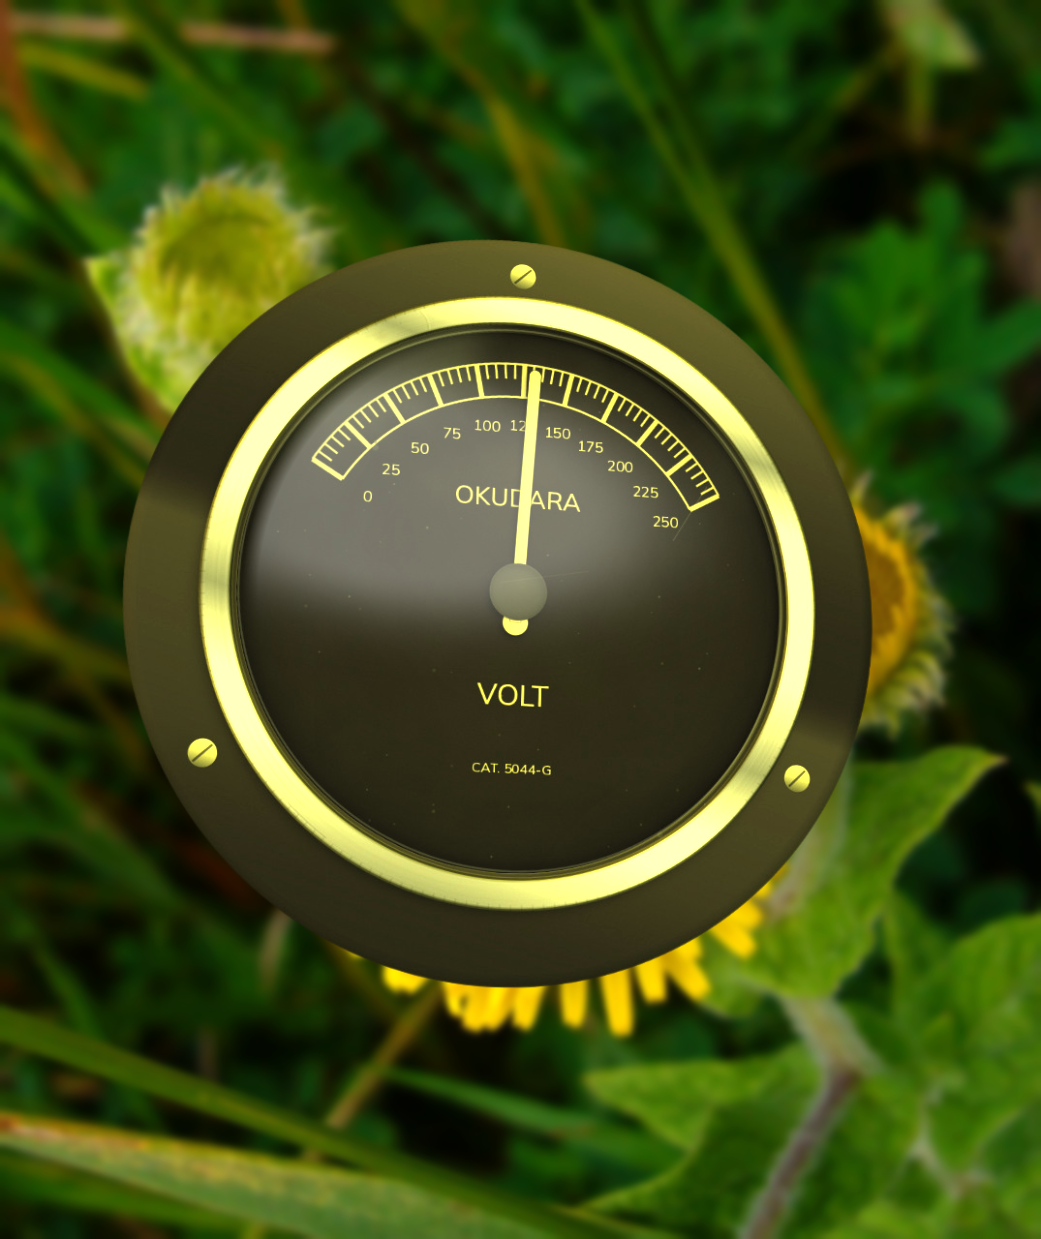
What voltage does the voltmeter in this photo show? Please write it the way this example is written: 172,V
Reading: 130,V
